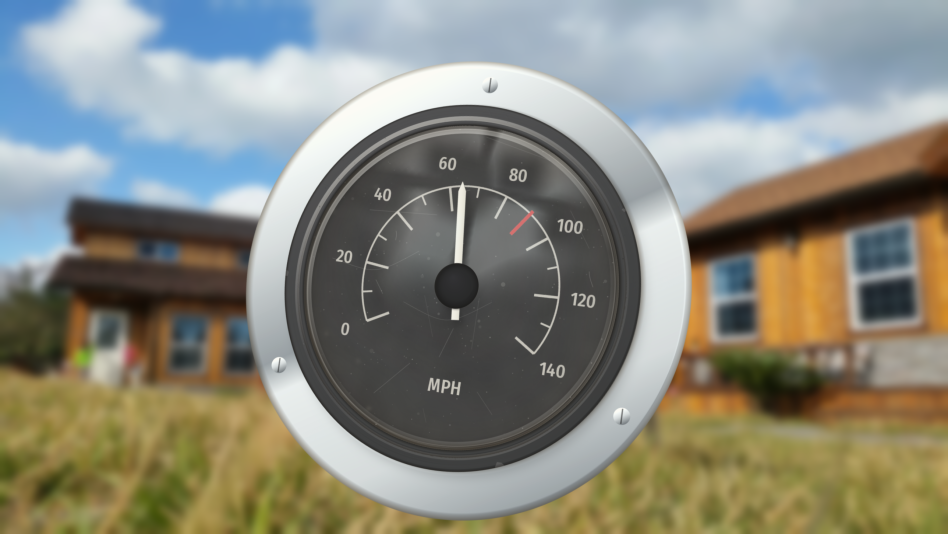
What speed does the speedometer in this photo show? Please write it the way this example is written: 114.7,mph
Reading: 65,mph
